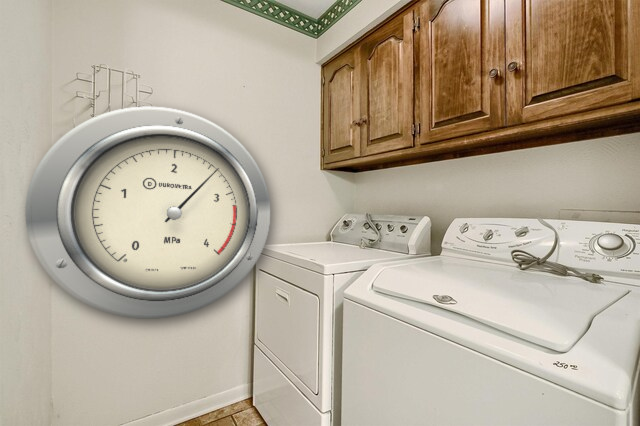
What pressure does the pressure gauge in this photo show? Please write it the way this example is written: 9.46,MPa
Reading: 2.6,MPa
